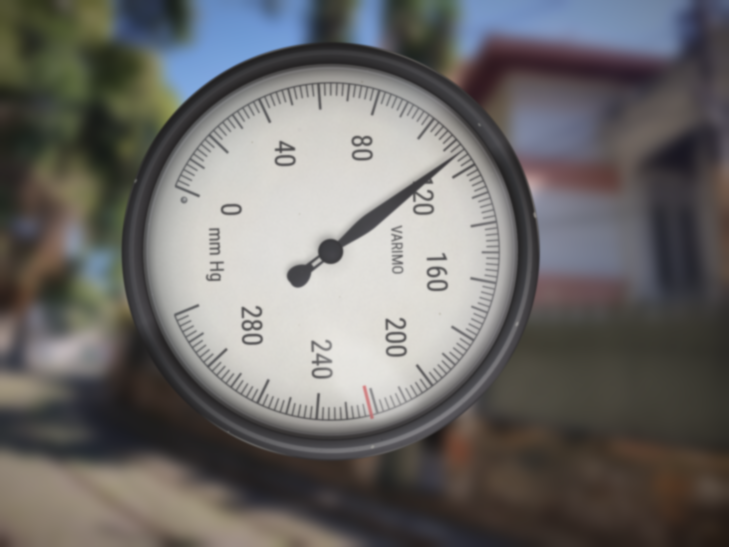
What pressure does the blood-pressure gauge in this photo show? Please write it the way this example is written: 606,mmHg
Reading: 114,mmHg
